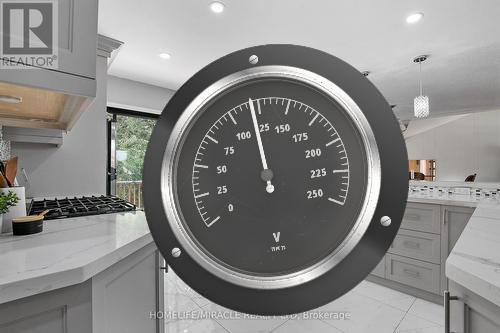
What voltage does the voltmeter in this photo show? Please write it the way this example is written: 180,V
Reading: 120,V
